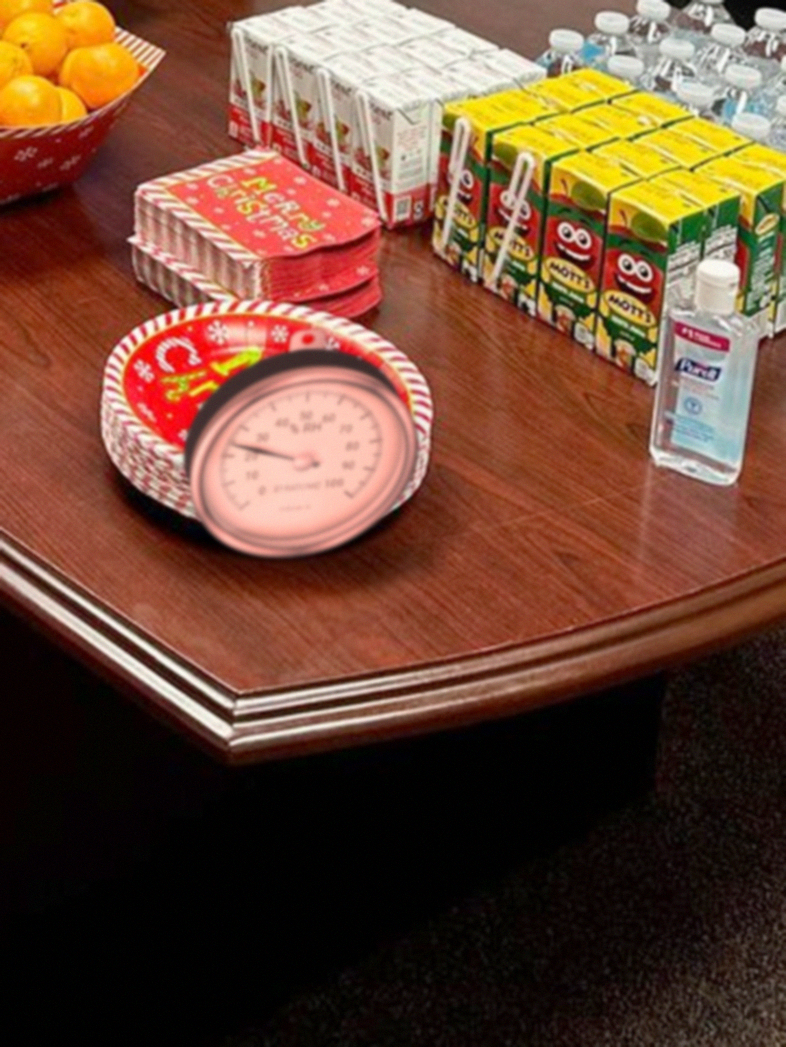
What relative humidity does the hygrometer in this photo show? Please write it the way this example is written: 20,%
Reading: 25,%
